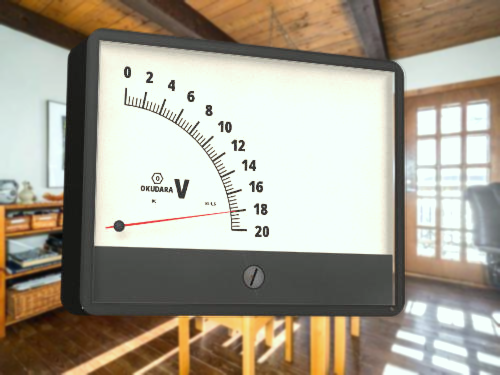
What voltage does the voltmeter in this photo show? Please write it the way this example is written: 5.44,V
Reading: 18,V
